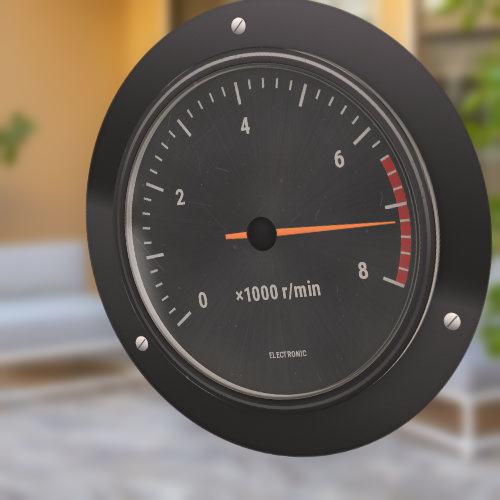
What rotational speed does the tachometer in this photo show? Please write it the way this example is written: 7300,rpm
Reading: 7200,rpm
